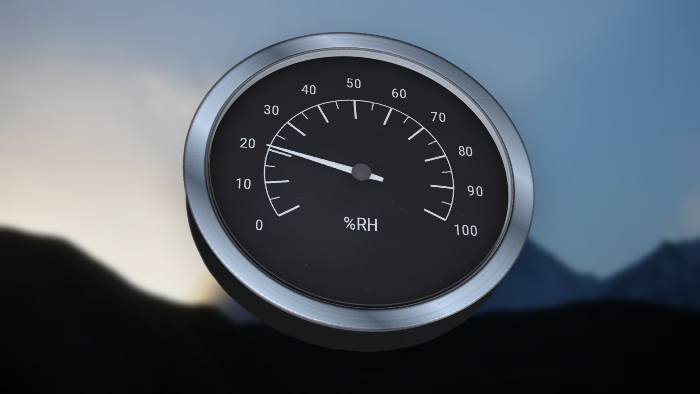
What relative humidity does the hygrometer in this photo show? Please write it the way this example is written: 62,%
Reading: 20,%
